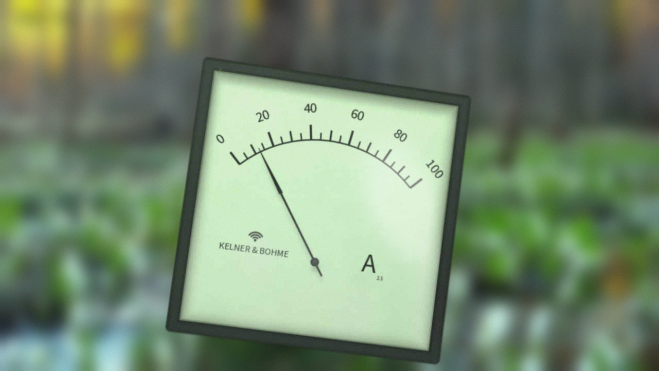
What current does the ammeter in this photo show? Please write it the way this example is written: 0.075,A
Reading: 12.5,A
